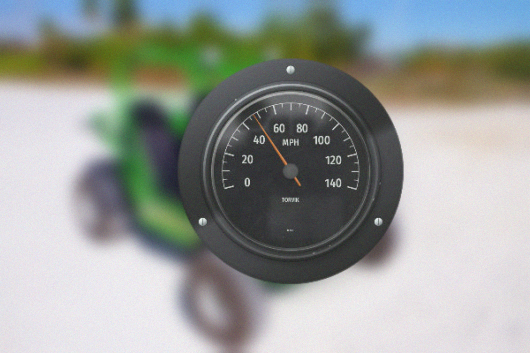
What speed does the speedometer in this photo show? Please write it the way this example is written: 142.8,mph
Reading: 47.5,mph
